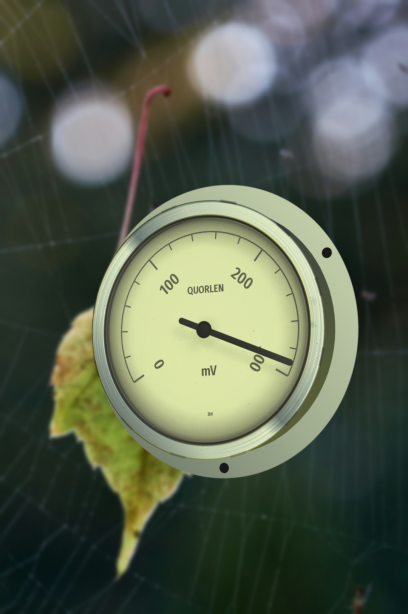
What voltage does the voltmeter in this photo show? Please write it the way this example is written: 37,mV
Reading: 290,mV
